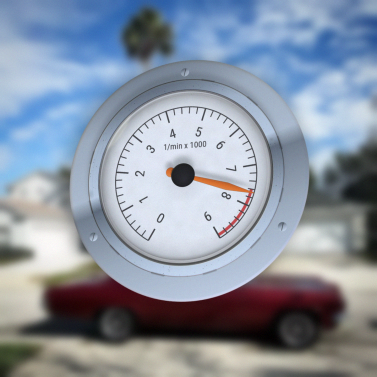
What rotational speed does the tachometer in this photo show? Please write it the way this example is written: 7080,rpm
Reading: 7700,rpm
